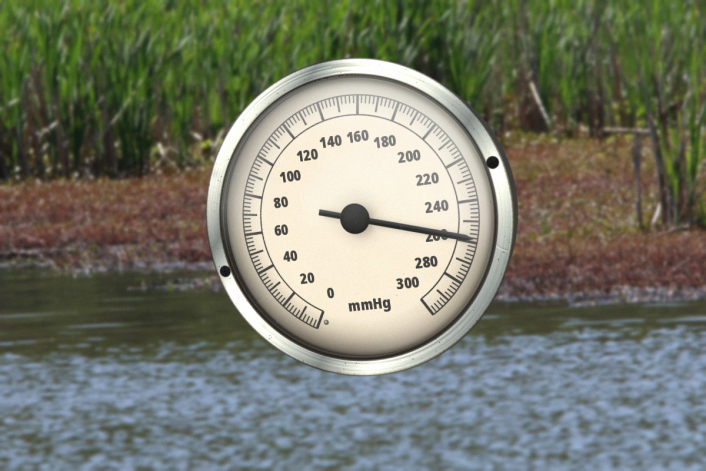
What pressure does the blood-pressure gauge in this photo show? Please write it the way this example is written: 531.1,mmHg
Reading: 258,mmHg
